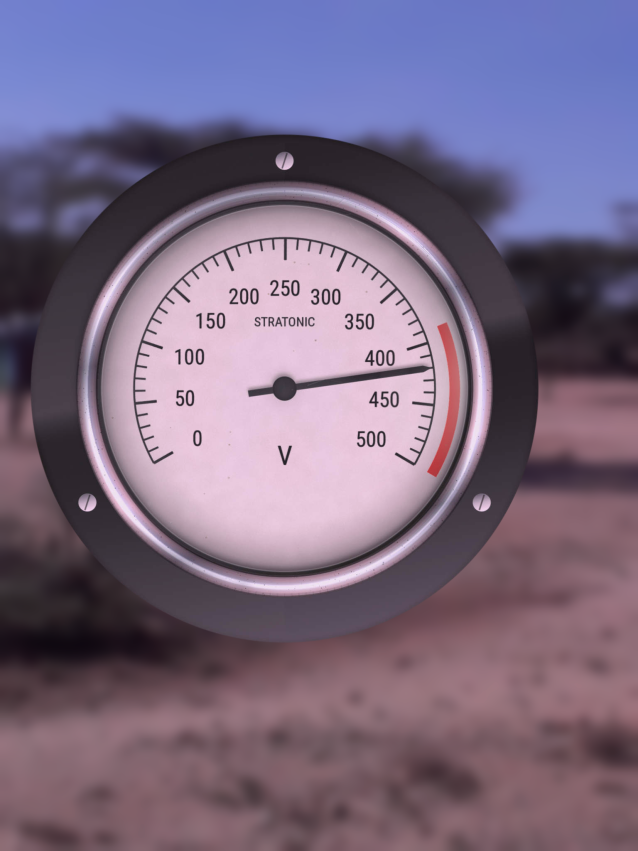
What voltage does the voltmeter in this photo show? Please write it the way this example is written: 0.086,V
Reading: 420,V
